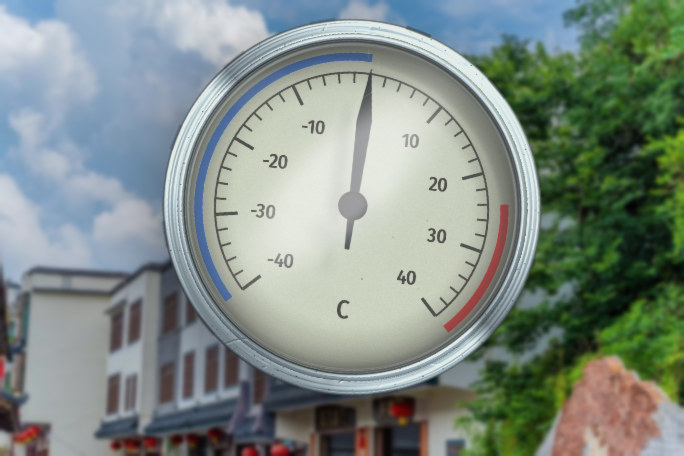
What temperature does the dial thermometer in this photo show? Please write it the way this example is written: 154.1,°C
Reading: 0,°C
